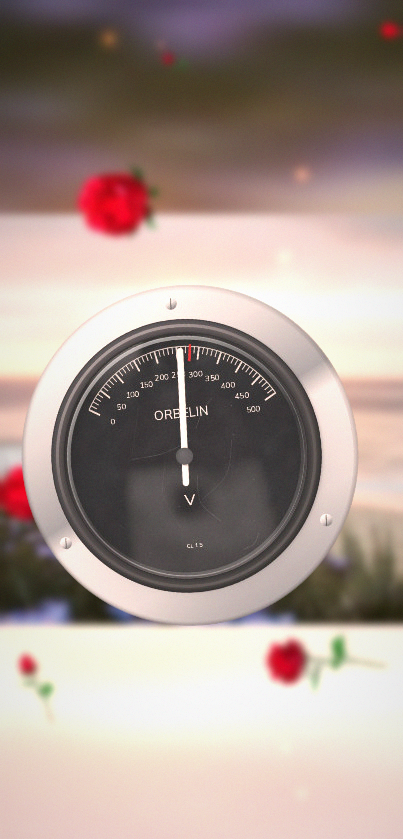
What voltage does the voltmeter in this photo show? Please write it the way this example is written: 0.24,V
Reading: 260,V
